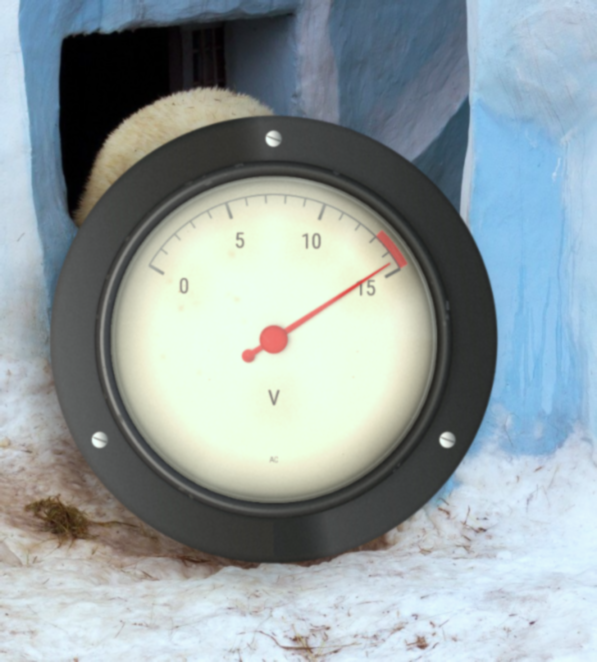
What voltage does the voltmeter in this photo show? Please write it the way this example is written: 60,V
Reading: 14.5,V
